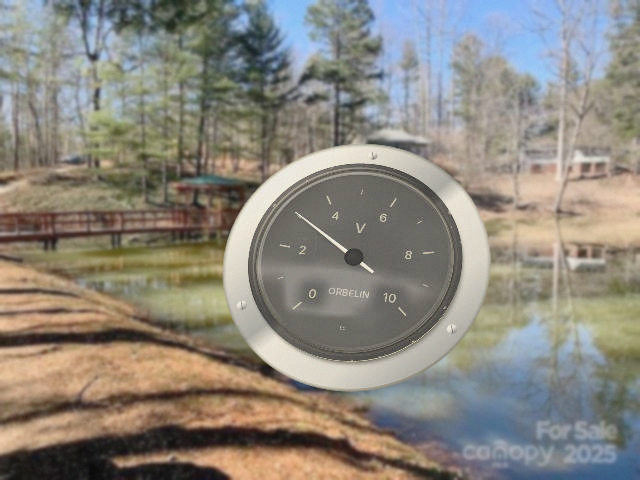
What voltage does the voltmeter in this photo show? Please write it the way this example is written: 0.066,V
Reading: 3,V
